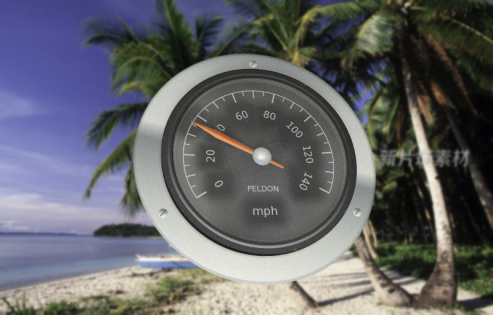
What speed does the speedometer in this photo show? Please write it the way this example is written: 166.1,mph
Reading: 35,mph
